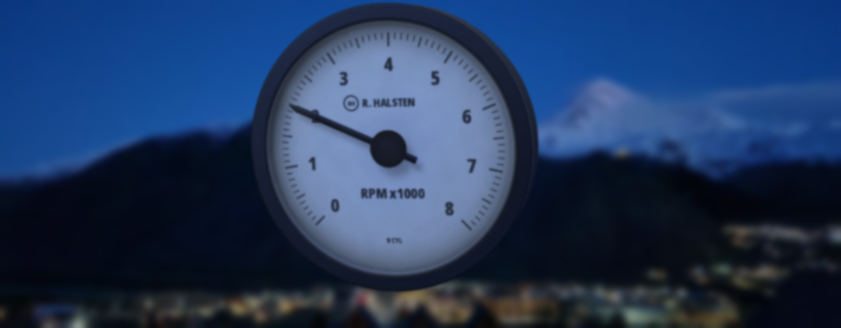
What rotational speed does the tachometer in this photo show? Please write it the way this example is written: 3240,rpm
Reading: 2000,rpm
